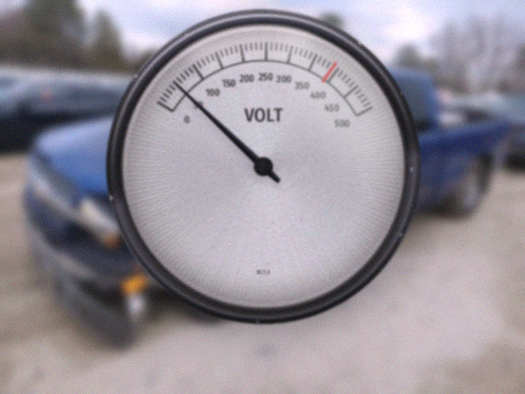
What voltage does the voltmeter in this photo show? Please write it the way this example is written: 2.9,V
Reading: 50,V
